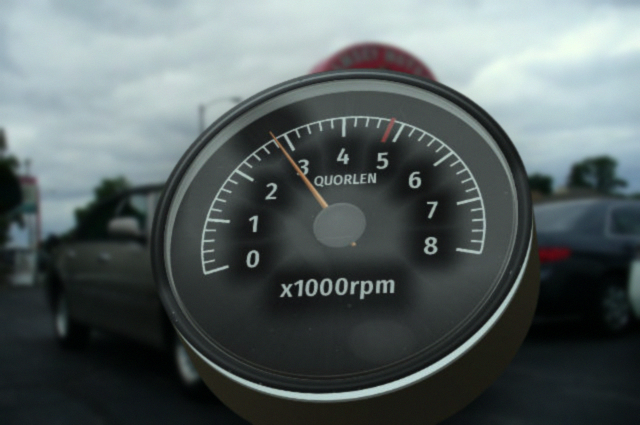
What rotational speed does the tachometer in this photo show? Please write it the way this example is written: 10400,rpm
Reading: 2800,rpm
